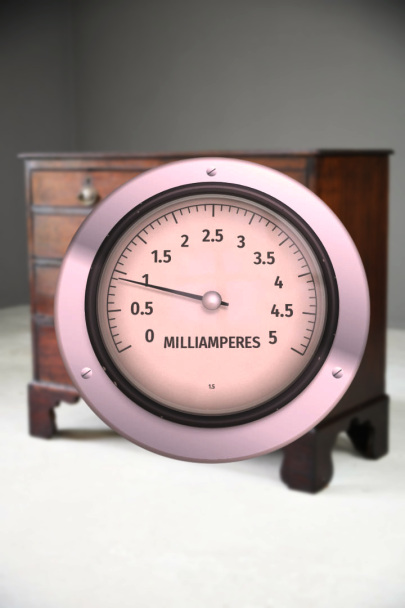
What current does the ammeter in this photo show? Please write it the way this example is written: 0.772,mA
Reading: 0.9,mA
